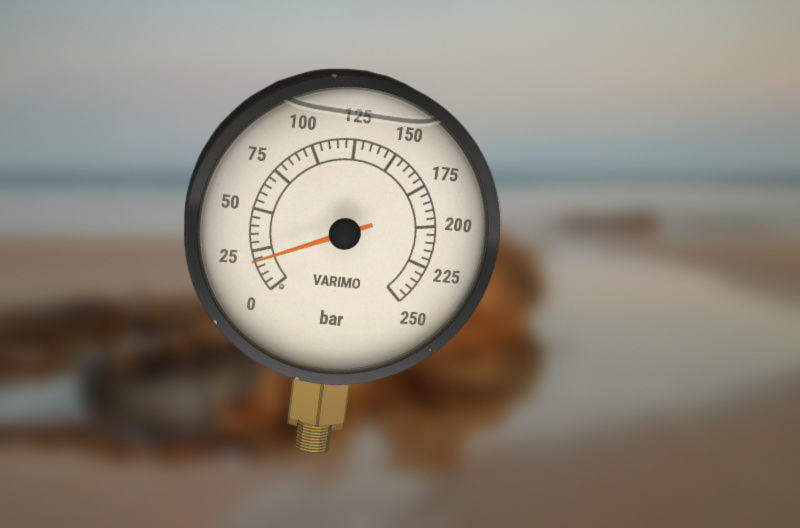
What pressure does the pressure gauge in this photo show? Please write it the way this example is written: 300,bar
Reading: 20,bar
